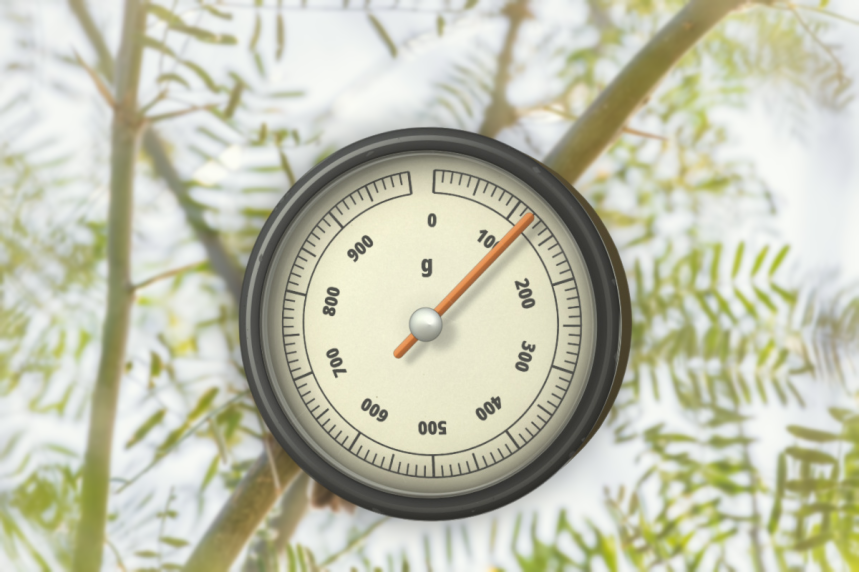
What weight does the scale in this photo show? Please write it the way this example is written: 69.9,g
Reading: 120,g
